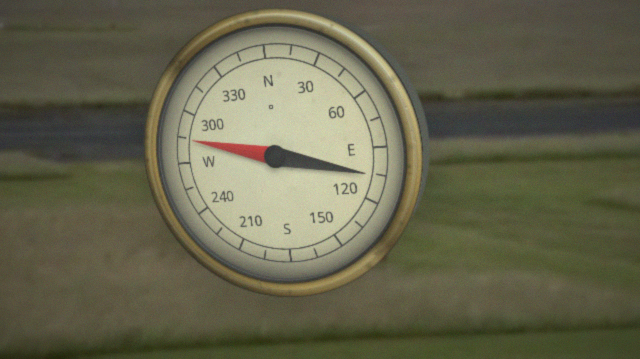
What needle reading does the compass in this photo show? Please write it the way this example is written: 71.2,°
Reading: 285,°
